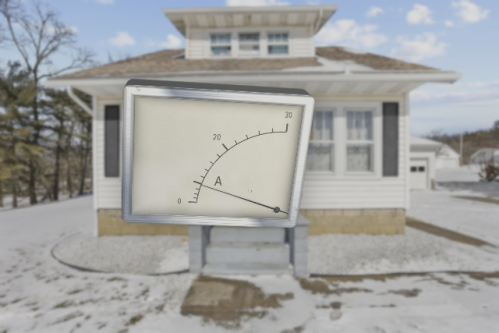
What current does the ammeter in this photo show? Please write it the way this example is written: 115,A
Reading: 10,A
